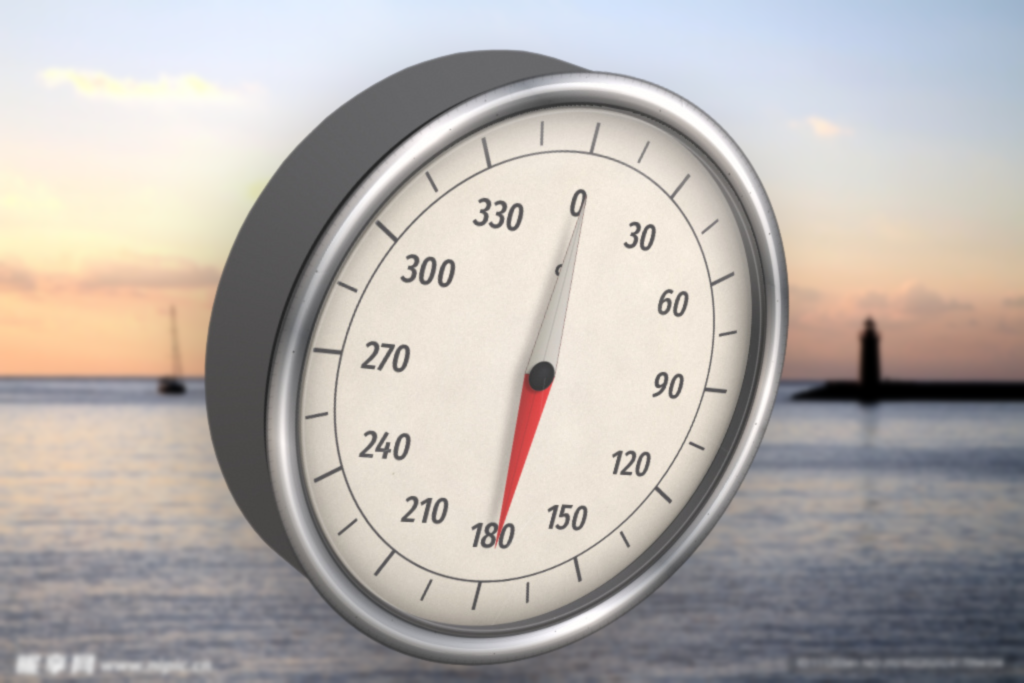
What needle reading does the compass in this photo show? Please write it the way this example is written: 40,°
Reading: 180,°
